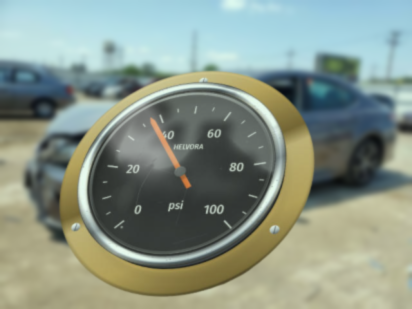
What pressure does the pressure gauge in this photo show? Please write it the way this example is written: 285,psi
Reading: 37.5,psi
